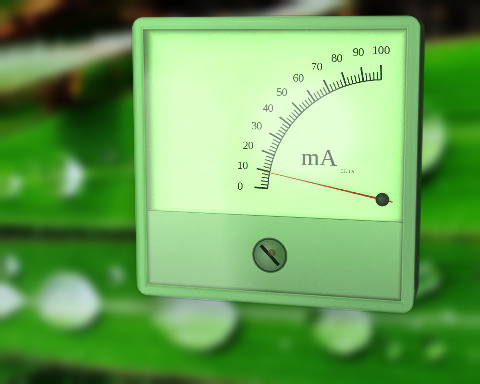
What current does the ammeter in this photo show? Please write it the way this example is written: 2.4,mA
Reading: 10,mA
